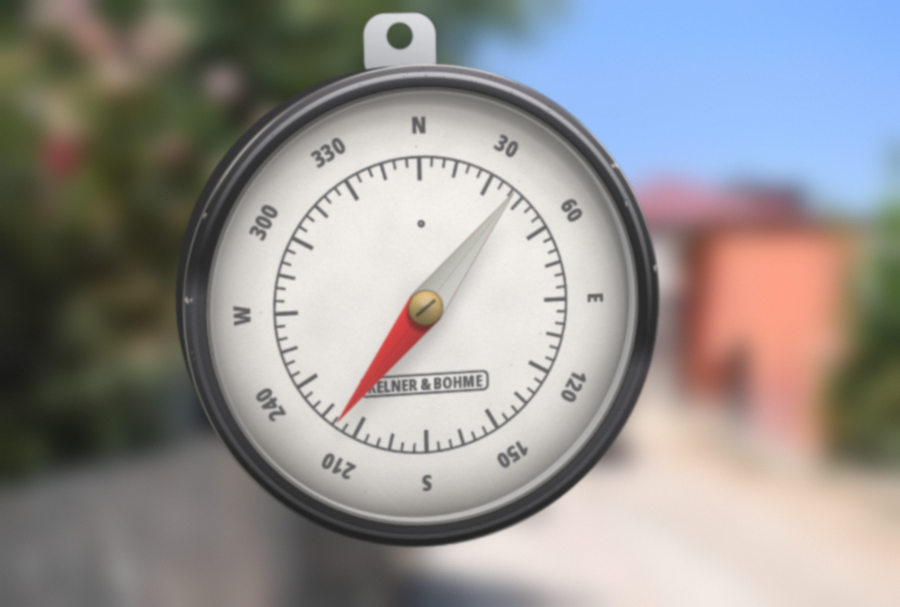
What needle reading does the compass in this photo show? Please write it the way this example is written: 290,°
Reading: 220,°
